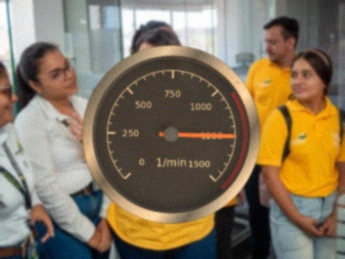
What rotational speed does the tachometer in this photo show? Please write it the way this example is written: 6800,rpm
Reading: 1250,rpm
